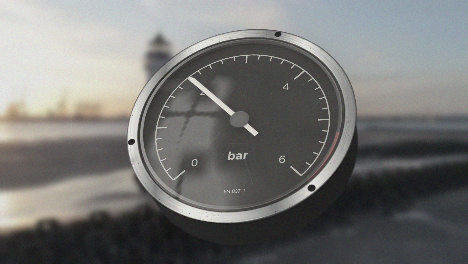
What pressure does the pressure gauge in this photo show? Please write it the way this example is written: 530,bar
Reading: 2,bar
